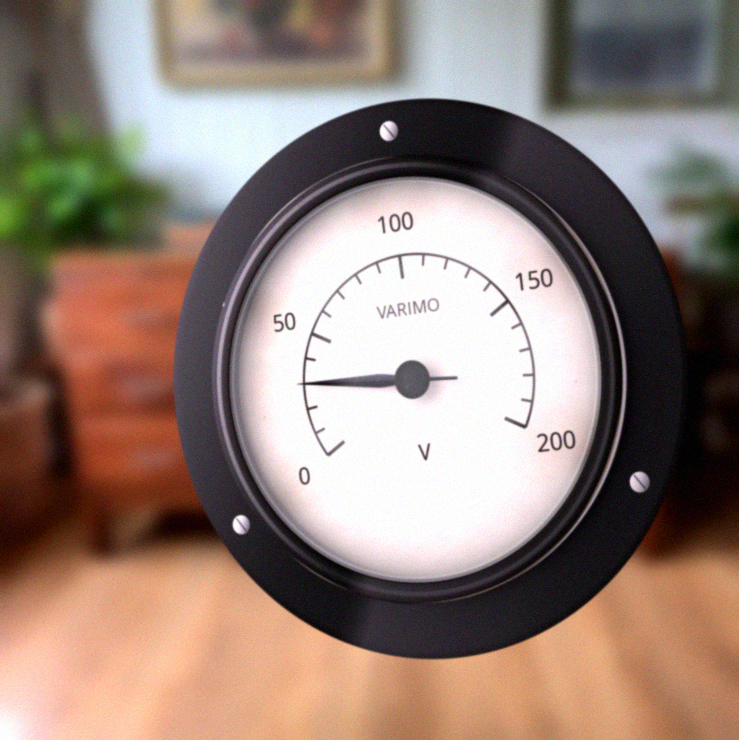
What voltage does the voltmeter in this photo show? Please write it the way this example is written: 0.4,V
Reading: 30,V
